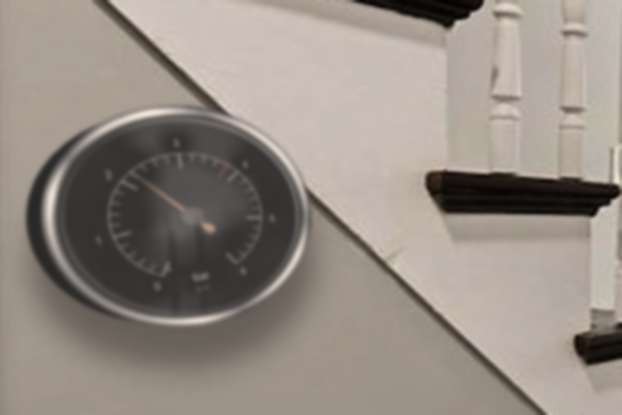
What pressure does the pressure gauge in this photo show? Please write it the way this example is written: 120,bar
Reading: 2.2,bar
